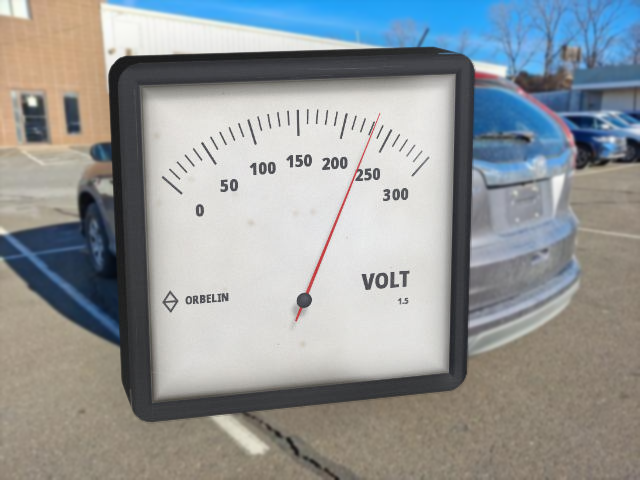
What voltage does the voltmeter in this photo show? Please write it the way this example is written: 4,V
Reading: 230,V
